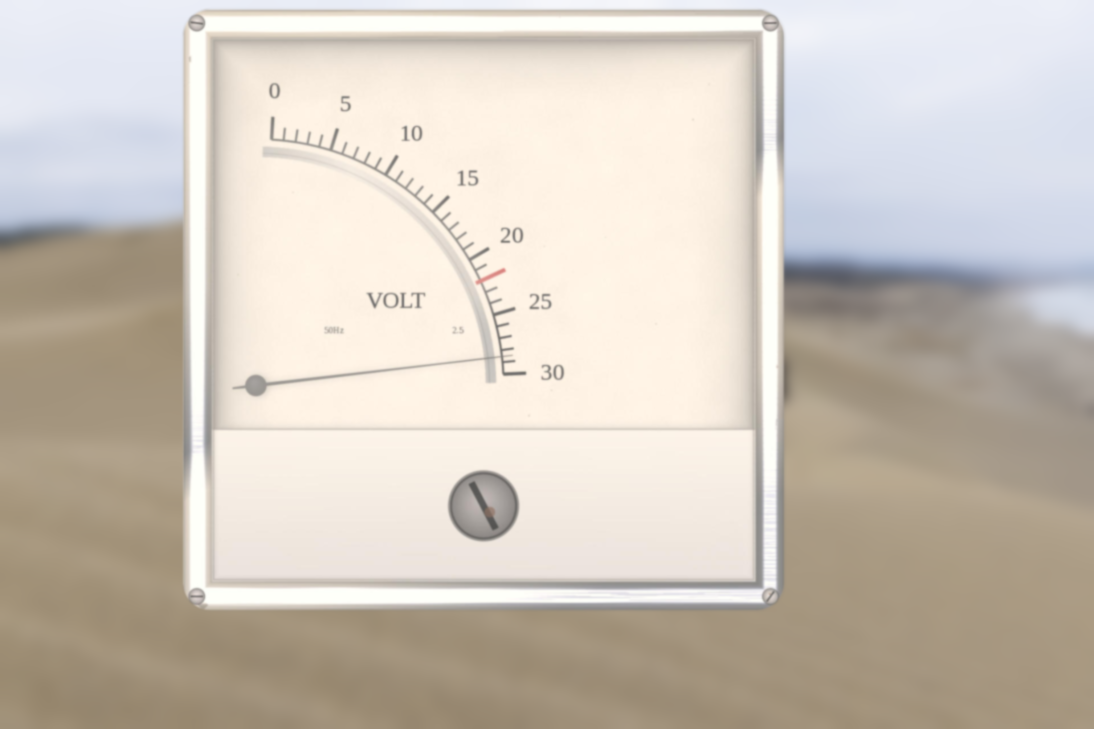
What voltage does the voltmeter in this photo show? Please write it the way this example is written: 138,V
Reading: 28.5,V
